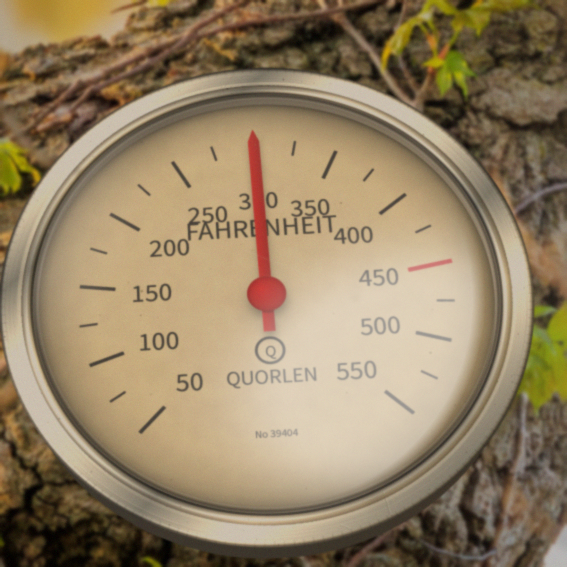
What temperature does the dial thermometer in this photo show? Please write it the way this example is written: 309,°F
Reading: 300,°F
